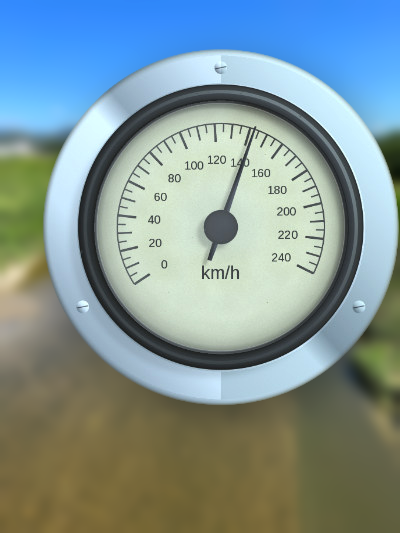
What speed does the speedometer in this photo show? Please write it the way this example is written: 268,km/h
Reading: 142.5,km/h
